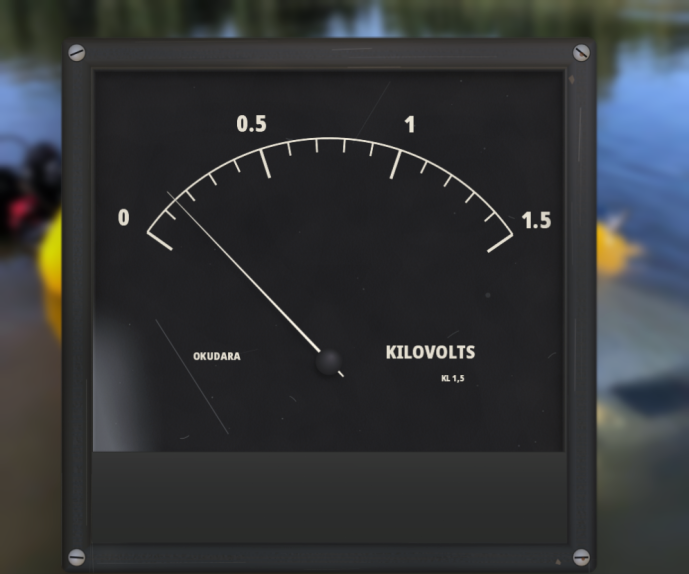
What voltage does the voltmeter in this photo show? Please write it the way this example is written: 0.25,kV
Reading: 0.15,kV
